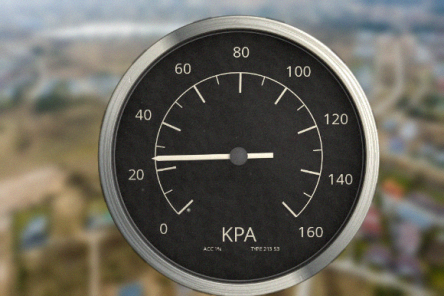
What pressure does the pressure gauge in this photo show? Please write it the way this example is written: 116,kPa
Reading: 25,kPa
